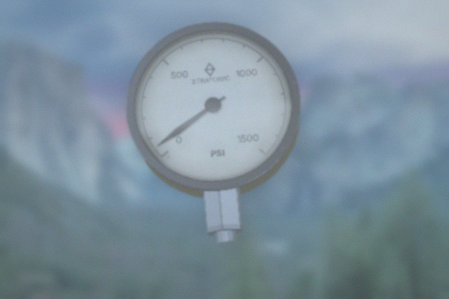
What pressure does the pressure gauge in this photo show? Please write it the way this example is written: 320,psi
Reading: 50,psi
